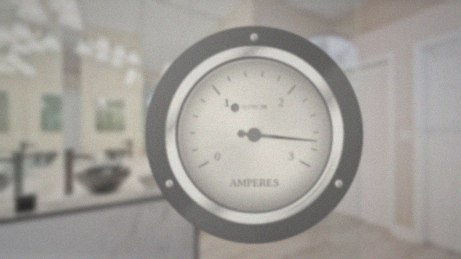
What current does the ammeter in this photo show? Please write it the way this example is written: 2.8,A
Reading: 2.7,A
